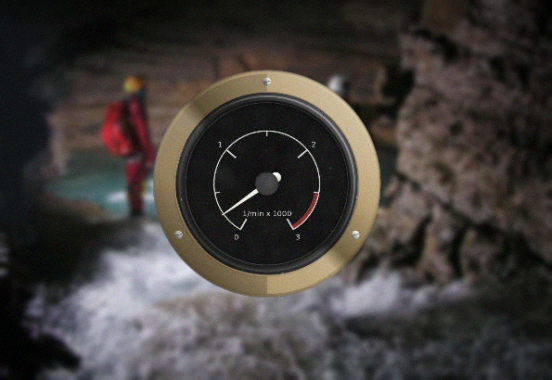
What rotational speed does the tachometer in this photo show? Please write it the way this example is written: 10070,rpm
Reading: 250,rpm
